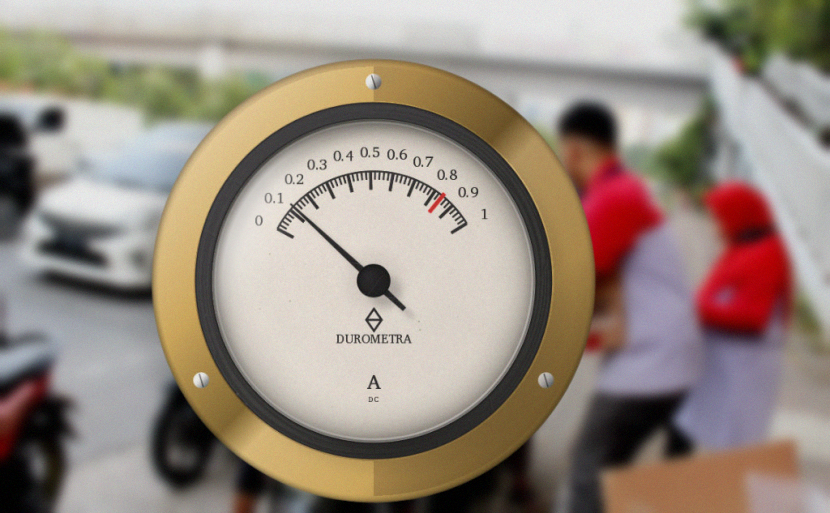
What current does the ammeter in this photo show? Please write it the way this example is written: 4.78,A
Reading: 0.12,A
